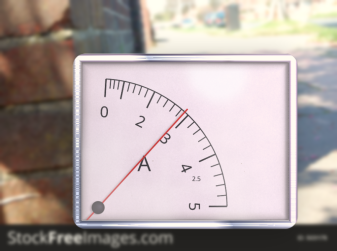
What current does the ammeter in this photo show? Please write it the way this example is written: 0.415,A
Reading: 2.9,A
